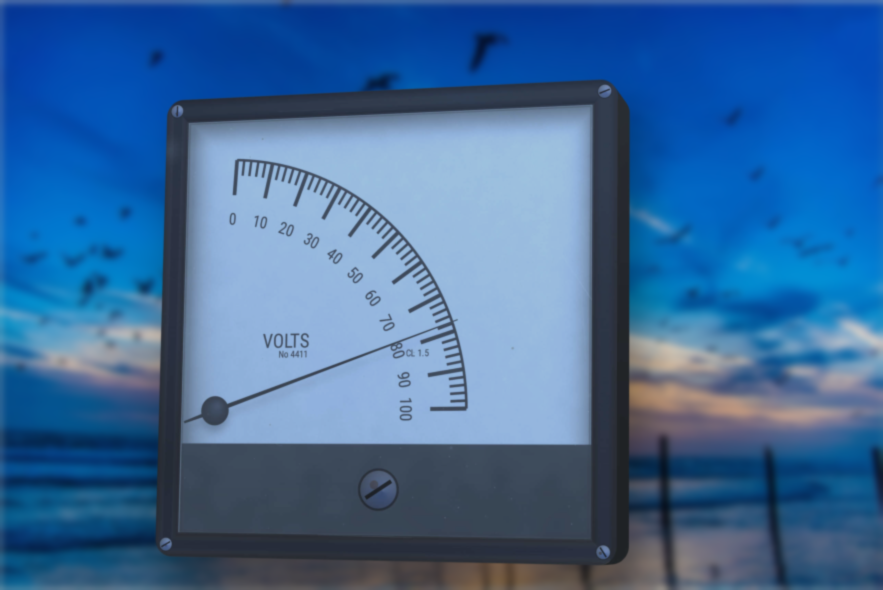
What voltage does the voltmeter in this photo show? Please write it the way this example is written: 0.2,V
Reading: 78,V
